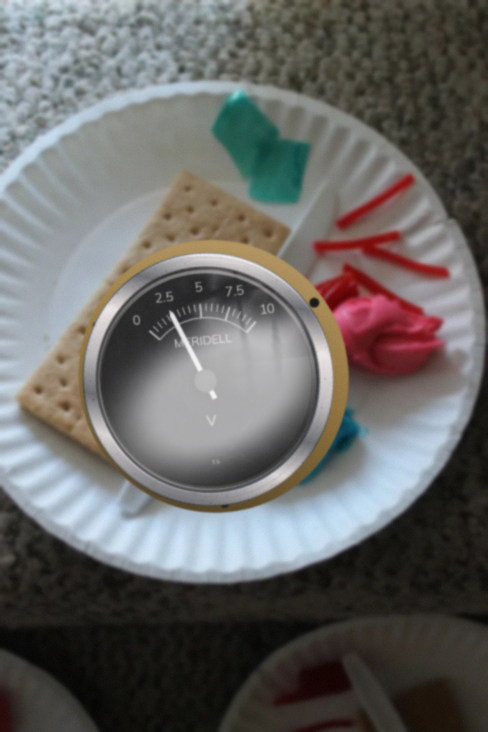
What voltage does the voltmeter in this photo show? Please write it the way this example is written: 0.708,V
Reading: 2.5,V
